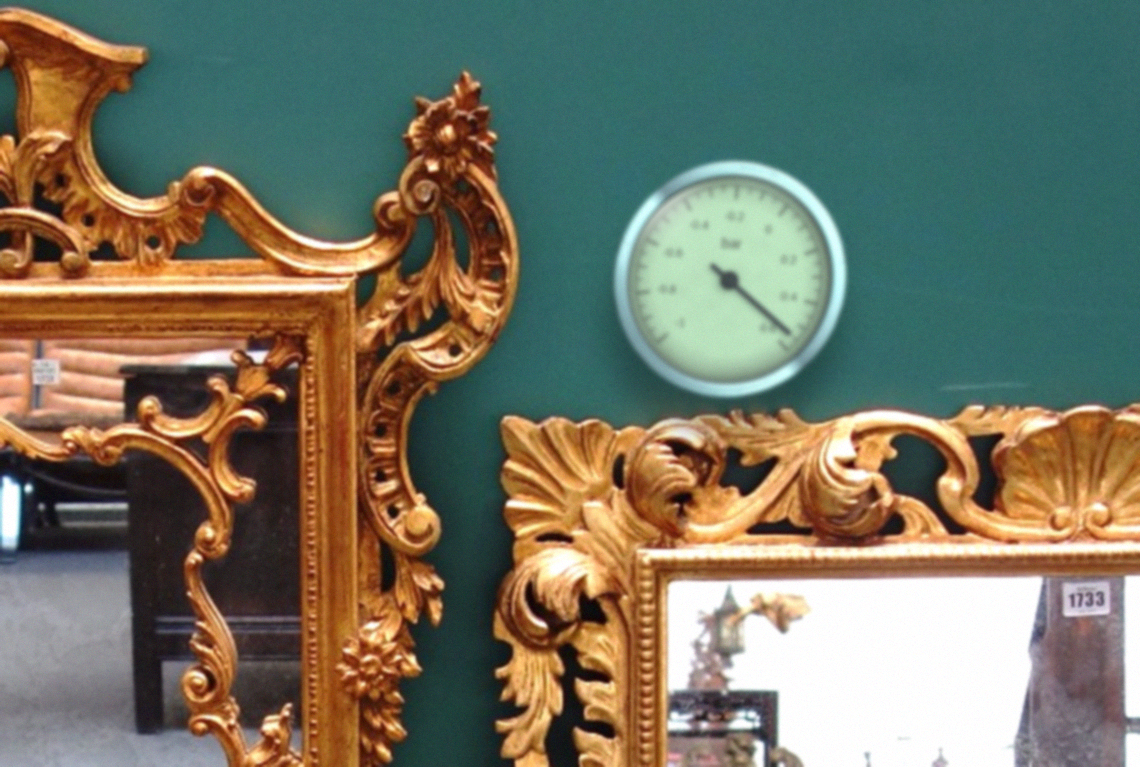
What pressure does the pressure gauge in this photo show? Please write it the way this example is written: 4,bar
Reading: 0.55,bar
